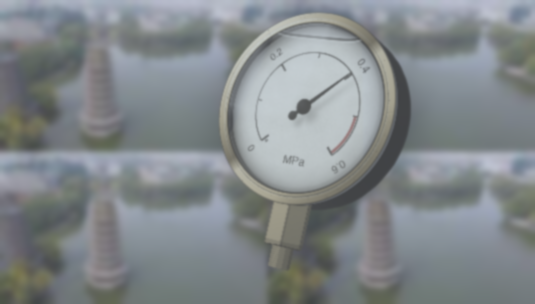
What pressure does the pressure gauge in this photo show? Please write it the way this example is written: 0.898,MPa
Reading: 0.4,MPa
